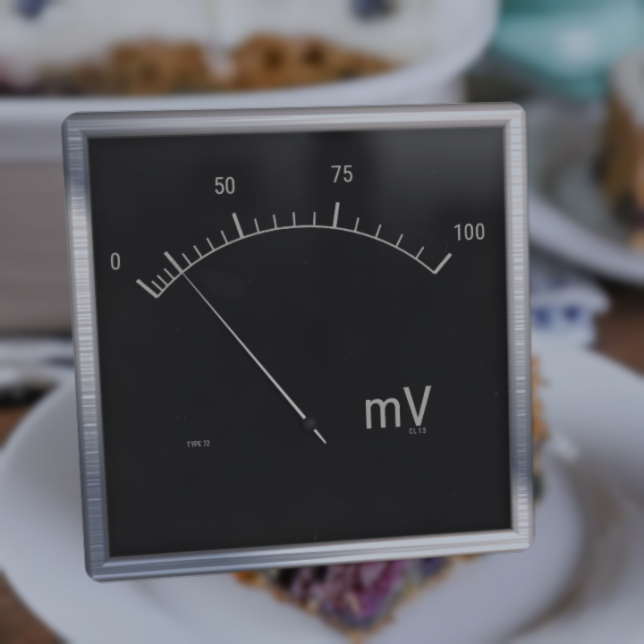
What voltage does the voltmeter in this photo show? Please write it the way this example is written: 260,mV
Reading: 25,mV
